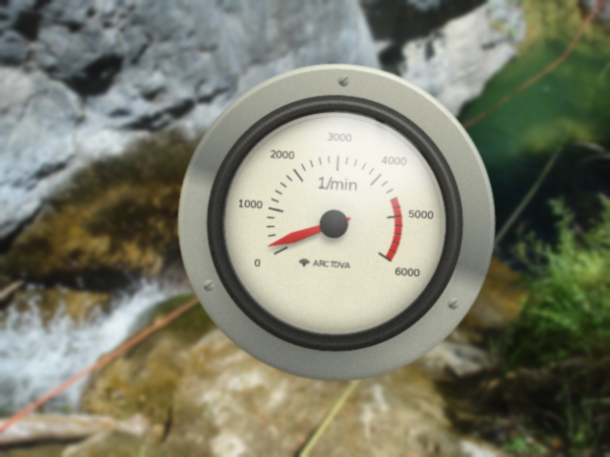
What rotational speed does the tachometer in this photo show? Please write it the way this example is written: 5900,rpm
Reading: 200,rpm
